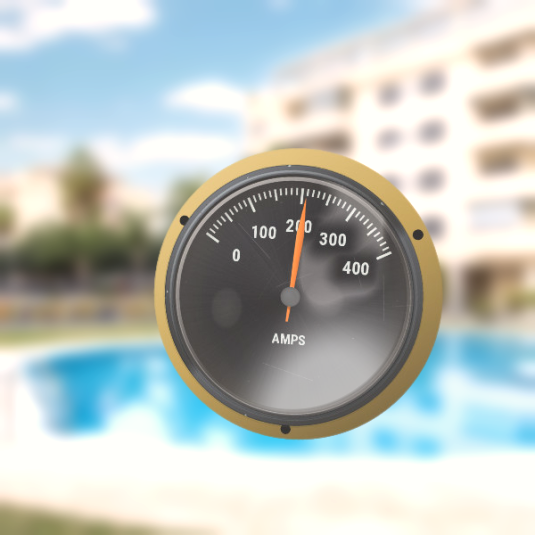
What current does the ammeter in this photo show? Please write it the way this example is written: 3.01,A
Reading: 210,A
